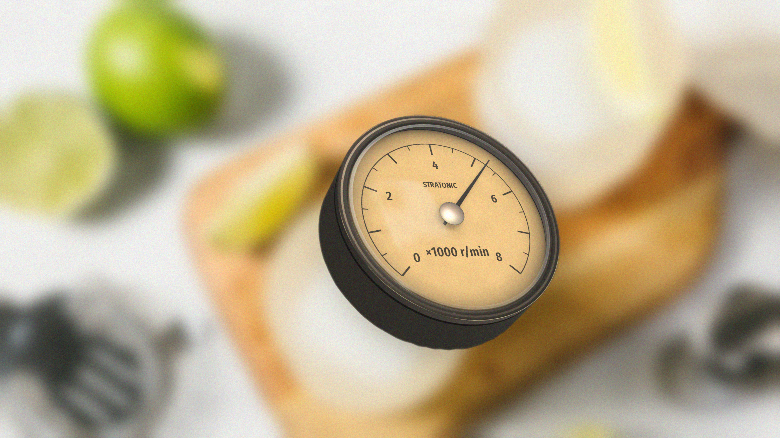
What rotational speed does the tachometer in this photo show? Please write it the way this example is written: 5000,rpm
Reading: 5250,rpm
